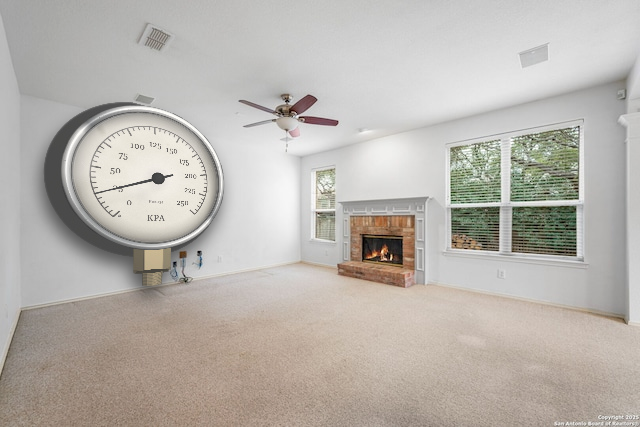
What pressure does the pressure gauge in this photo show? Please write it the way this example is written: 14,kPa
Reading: 25,kPa
